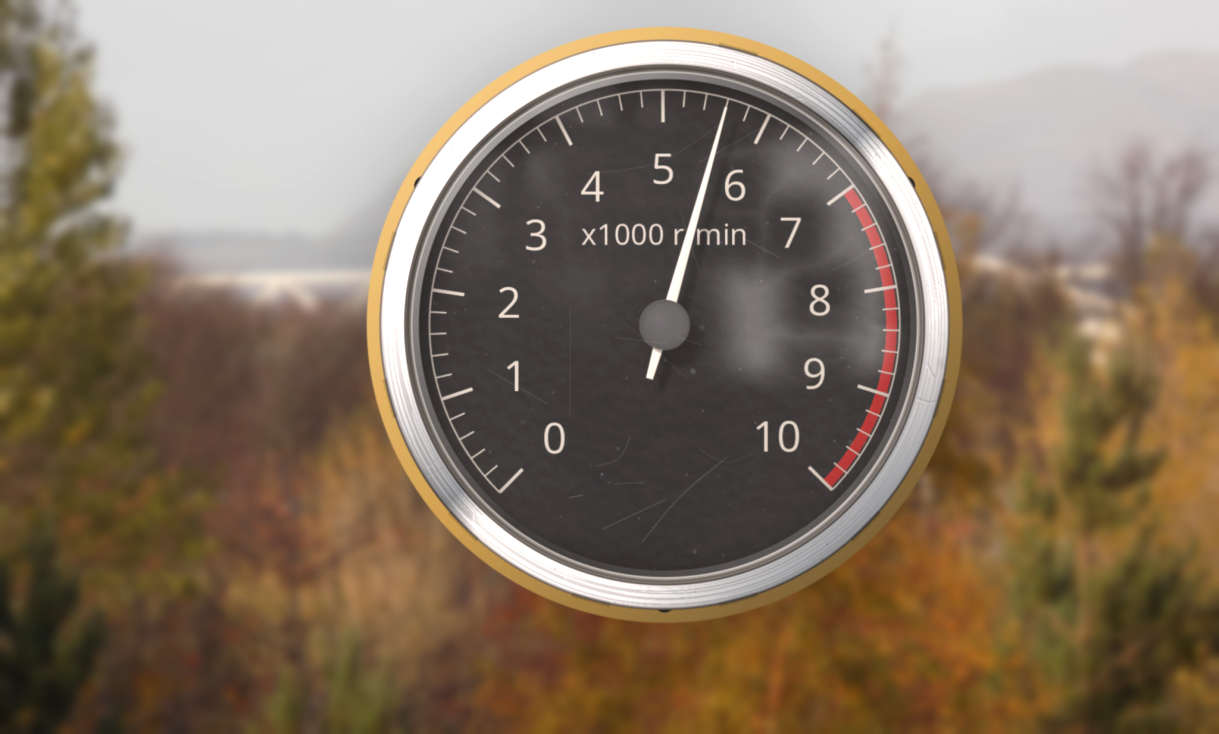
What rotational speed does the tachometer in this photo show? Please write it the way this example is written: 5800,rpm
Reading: 5600,rpm
